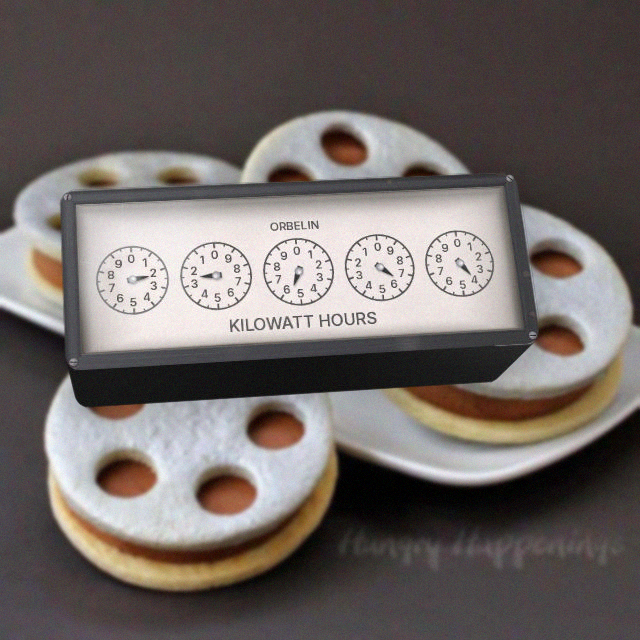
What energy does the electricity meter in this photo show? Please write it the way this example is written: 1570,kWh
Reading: 22564,kWh
